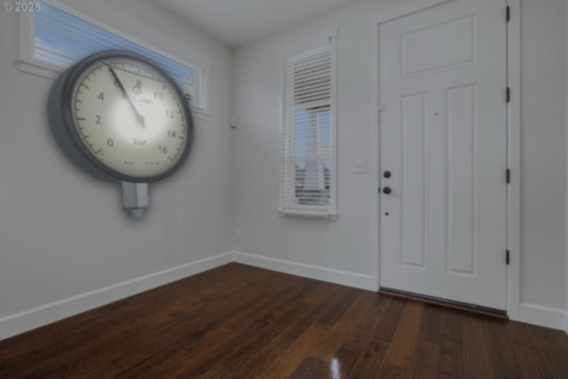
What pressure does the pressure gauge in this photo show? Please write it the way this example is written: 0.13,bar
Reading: 6,bar
